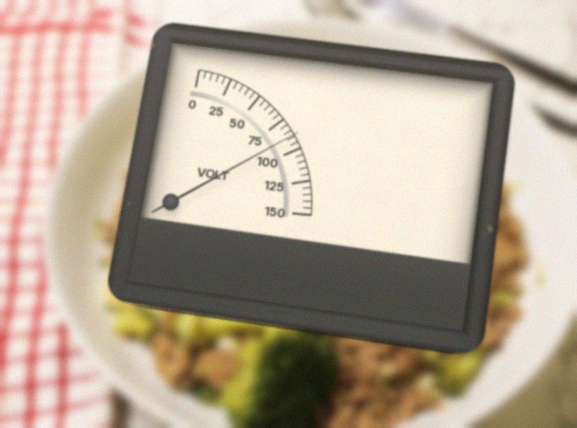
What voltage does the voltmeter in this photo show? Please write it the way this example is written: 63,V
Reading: 90,V
